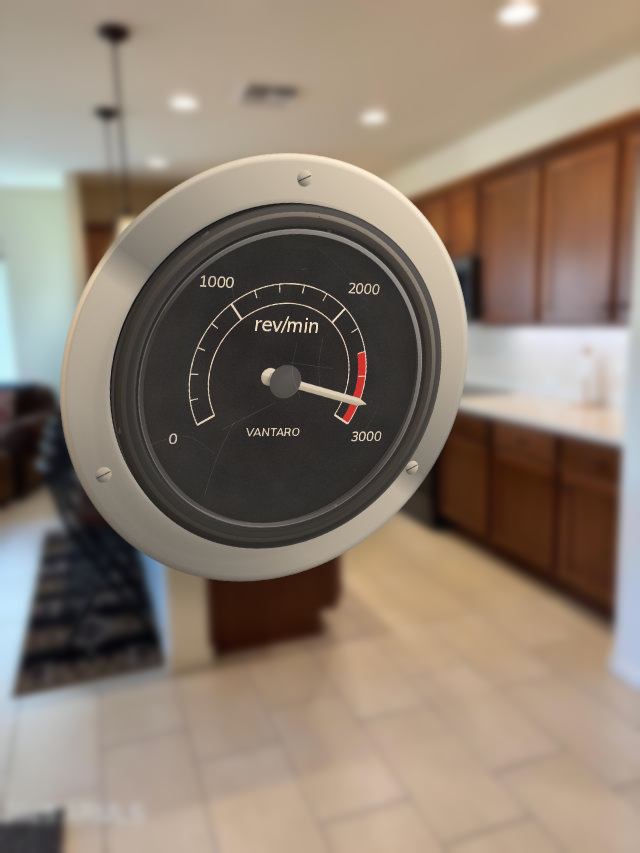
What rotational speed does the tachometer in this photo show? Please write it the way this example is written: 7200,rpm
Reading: 2800,rpm
